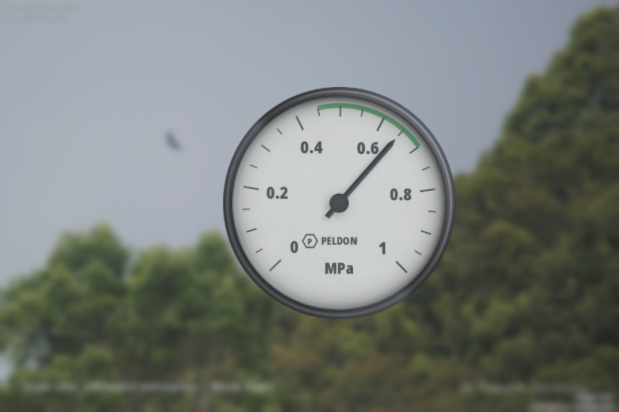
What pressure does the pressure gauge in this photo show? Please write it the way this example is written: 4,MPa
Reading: 0.65,MPa
